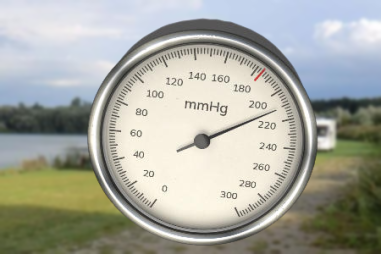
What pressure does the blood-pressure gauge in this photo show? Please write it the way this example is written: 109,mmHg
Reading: 210,mmHg
